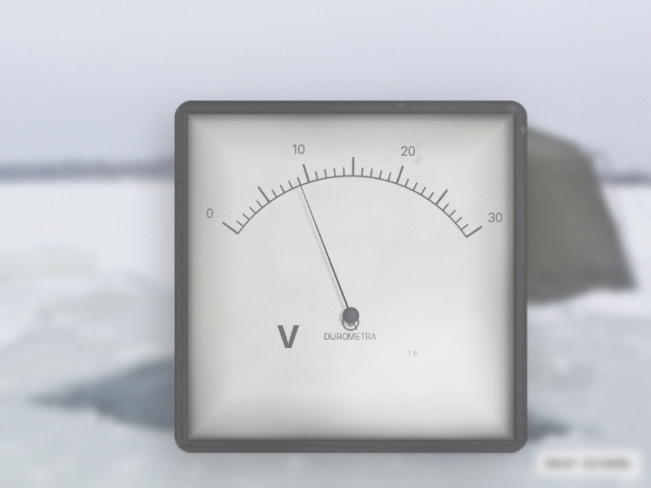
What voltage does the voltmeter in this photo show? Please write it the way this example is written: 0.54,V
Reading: 9,V
